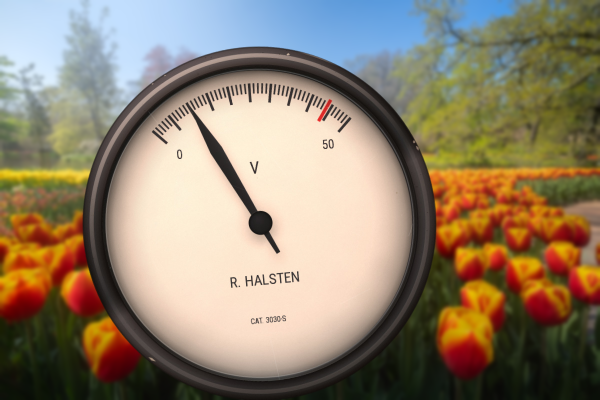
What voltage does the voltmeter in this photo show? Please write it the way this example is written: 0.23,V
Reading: 10,V
